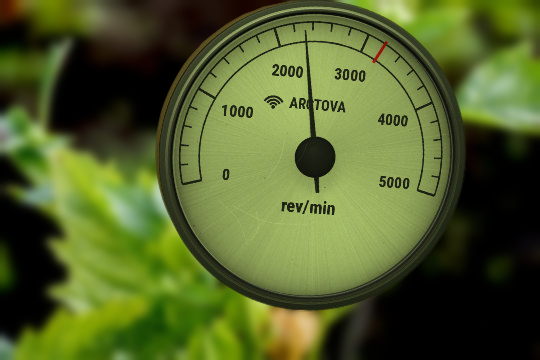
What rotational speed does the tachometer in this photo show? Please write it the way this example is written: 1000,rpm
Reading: 2300,rpm
